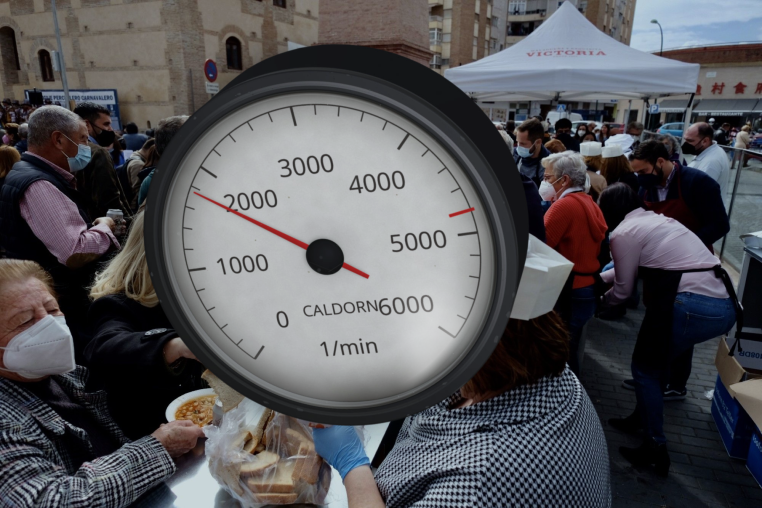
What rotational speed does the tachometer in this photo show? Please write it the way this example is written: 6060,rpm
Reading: 1800,rpm
